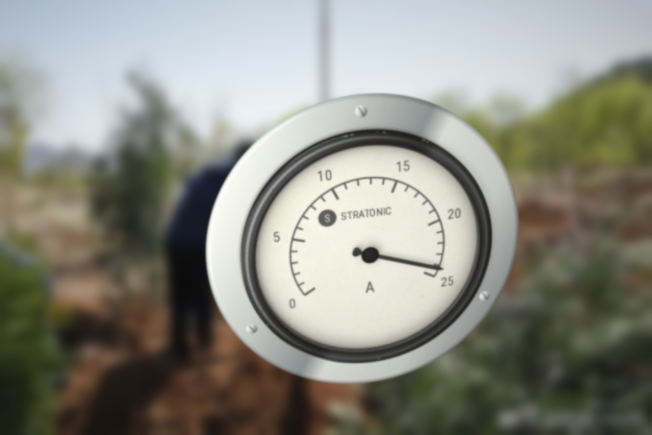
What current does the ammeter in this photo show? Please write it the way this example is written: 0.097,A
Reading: 24,A
